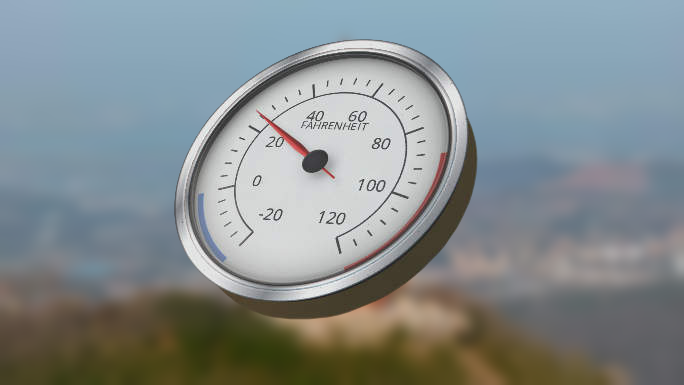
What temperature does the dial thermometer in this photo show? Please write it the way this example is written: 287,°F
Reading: 24,°F
